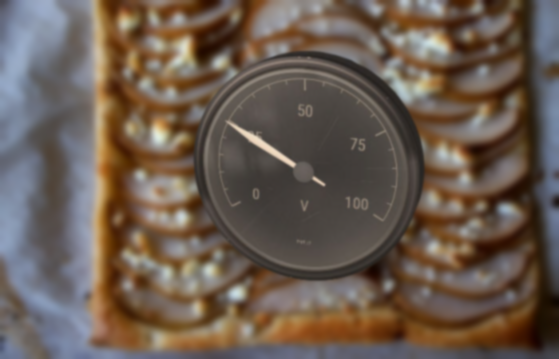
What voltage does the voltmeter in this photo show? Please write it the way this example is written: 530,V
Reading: 25,V
